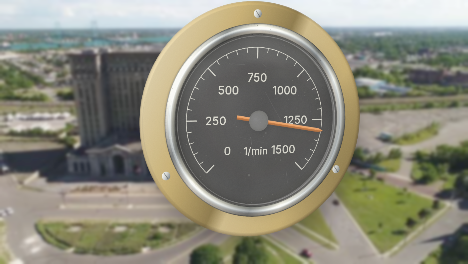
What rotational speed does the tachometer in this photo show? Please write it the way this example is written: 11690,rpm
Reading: 1300,rpm
